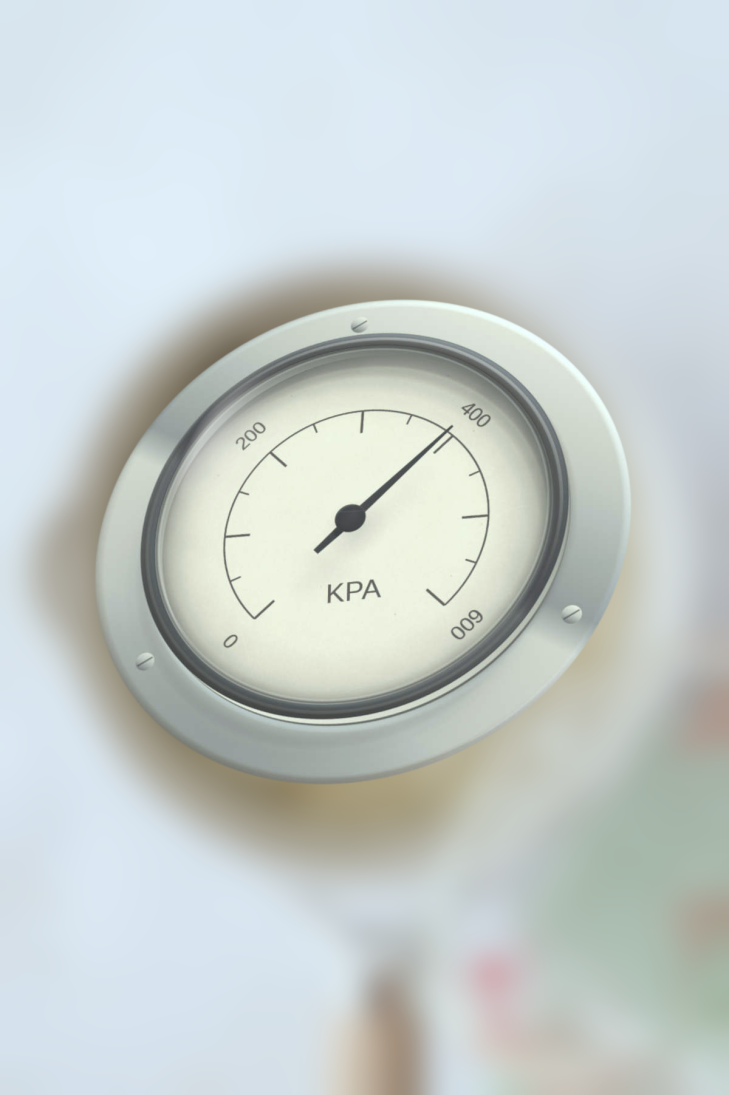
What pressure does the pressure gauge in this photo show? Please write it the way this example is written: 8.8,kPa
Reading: 400,kPa
